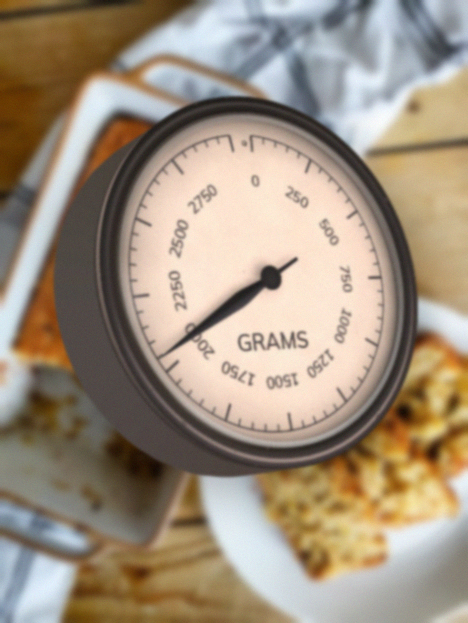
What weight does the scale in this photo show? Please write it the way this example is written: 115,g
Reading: 2050,g
